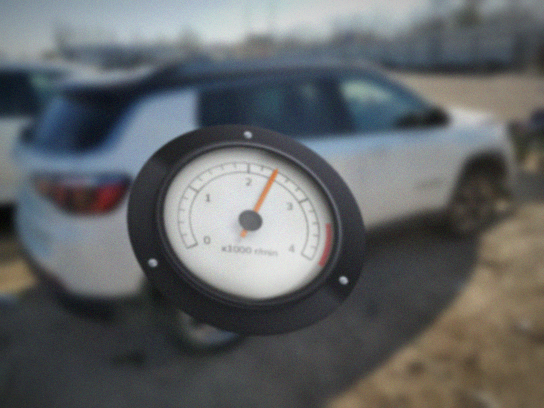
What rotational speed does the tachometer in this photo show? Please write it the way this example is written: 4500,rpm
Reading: 2400,rpm
